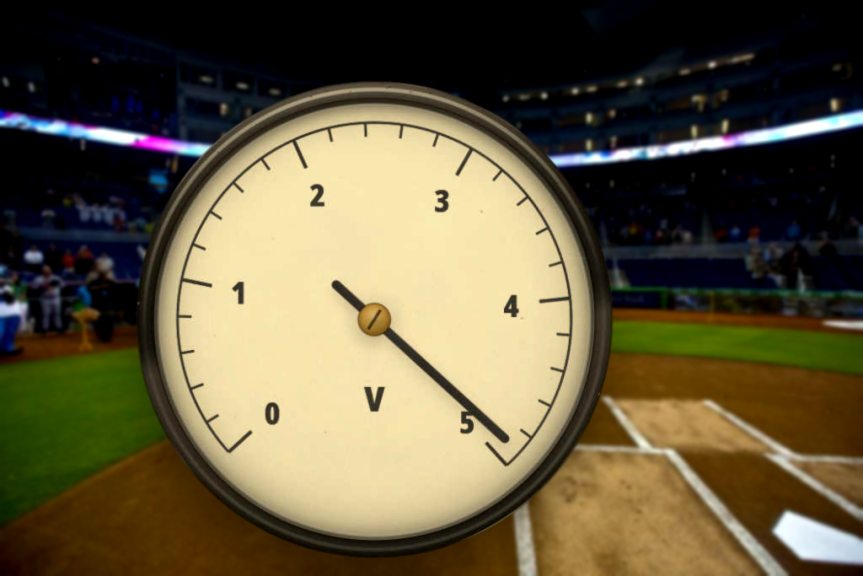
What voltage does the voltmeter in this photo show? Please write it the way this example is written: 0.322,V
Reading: 4.9,V
